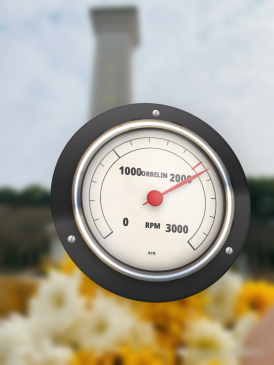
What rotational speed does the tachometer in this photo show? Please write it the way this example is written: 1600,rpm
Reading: 2100,rpm
